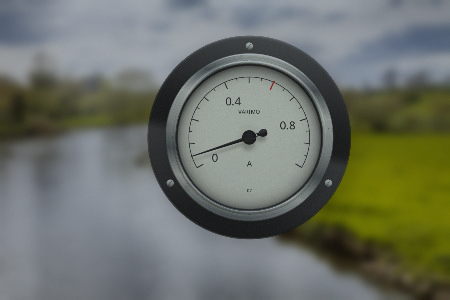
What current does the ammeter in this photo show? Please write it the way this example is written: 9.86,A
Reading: 0.05,A
